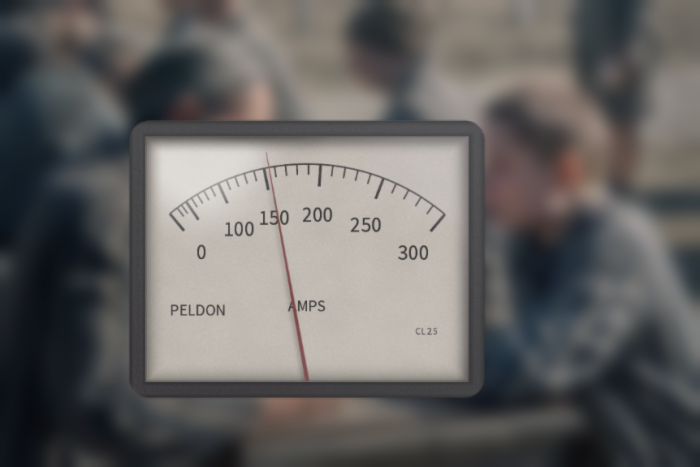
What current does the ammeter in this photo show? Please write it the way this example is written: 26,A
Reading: 155,A
